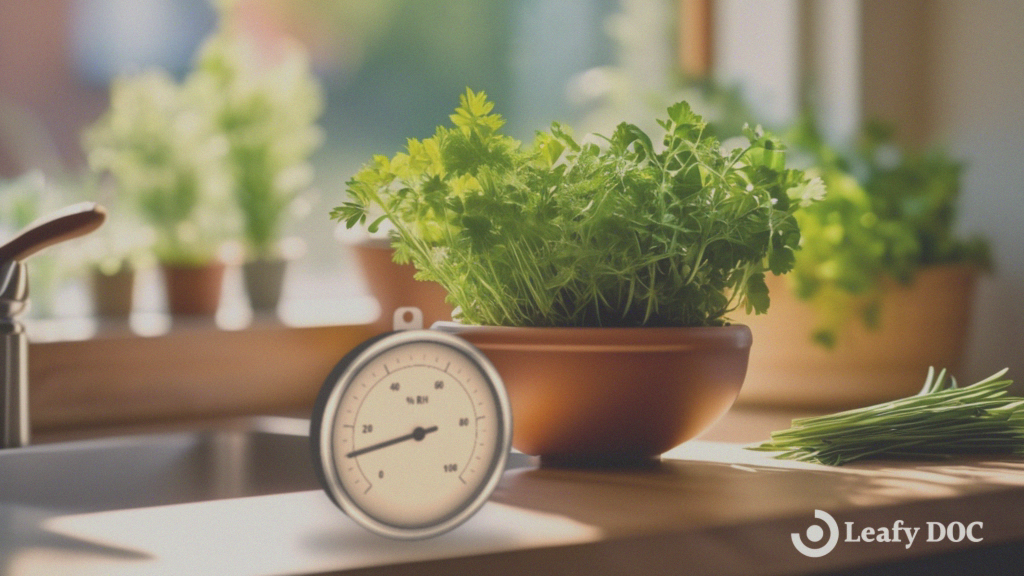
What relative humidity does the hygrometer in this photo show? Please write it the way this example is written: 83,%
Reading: 12,%
